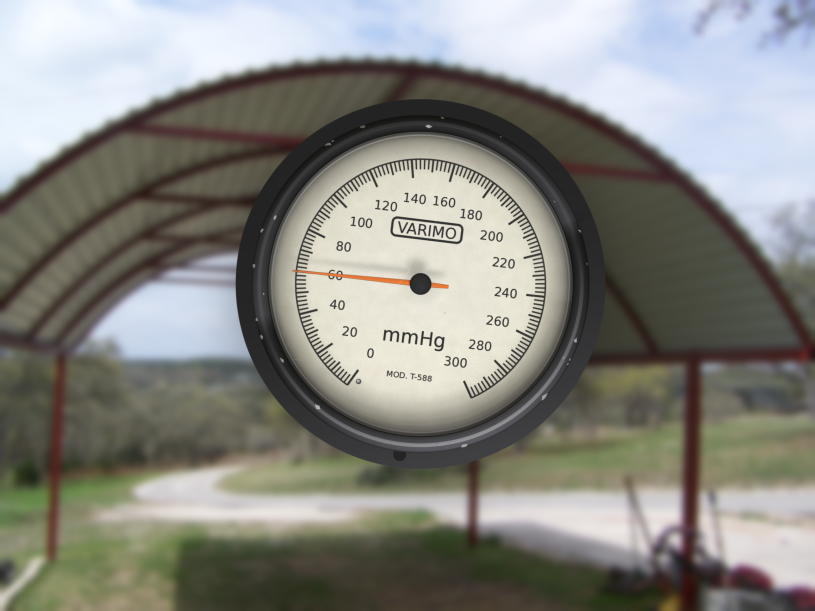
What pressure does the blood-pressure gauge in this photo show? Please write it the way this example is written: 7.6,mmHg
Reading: 60,mmHg
